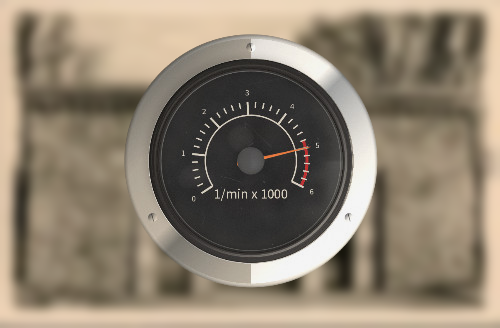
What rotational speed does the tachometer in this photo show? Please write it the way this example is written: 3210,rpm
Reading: 5000,rpm
